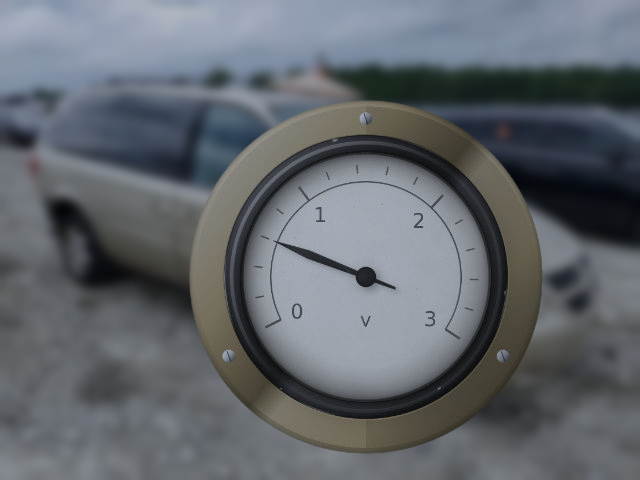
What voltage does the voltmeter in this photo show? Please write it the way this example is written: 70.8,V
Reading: 0.6,V
